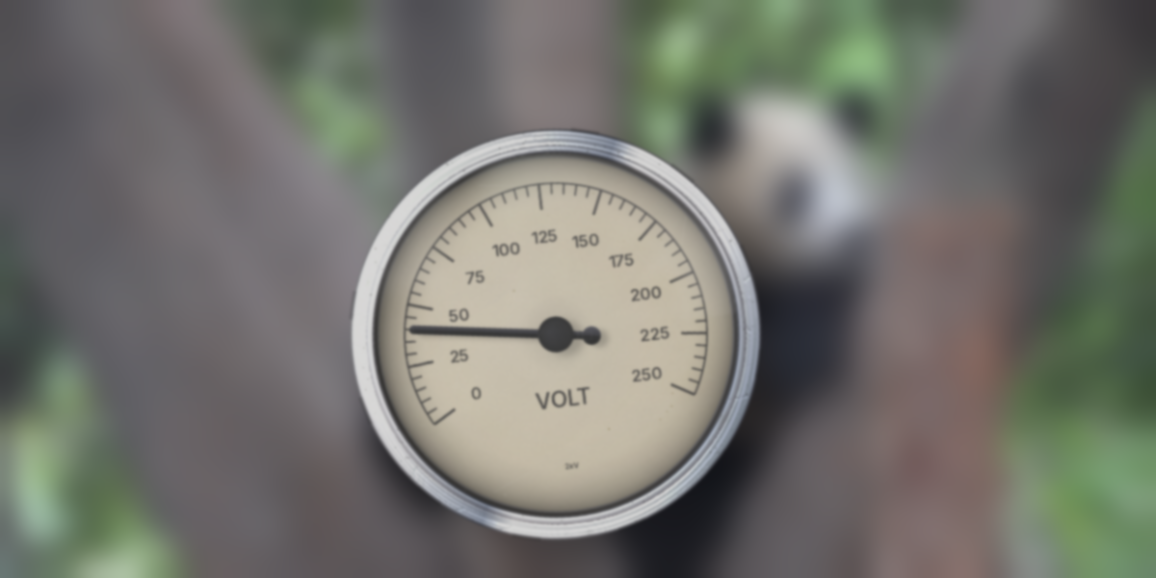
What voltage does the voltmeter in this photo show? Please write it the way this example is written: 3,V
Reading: 40,V
